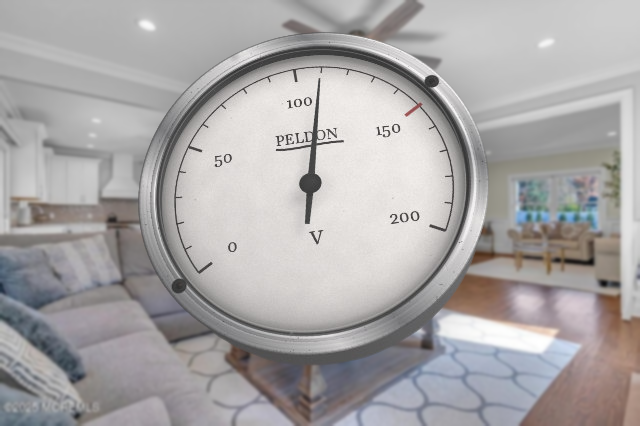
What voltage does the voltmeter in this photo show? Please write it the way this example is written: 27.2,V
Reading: 110,V
